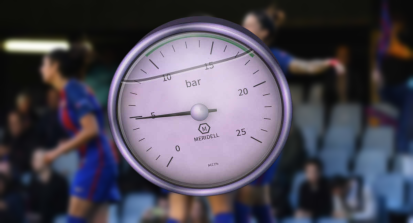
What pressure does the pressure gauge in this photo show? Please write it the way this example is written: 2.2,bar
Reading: 5,bar
